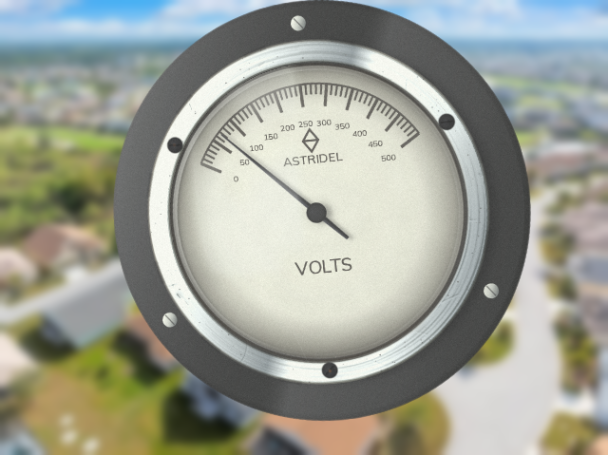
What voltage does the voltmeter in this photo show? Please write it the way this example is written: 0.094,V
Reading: 70,V
